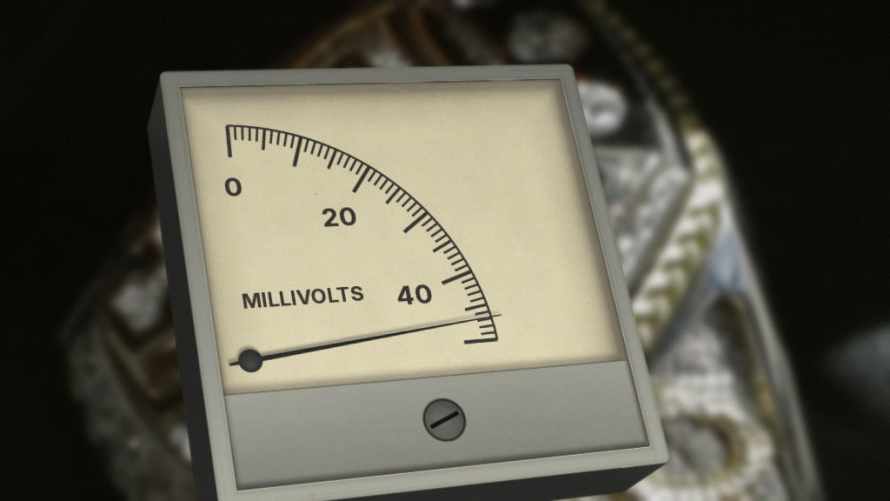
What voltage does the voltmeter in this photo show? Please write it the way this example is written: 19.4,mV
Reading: 47,mV
